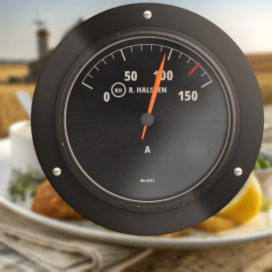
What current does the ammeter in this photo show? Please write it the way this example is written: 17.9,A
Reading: 95,A
